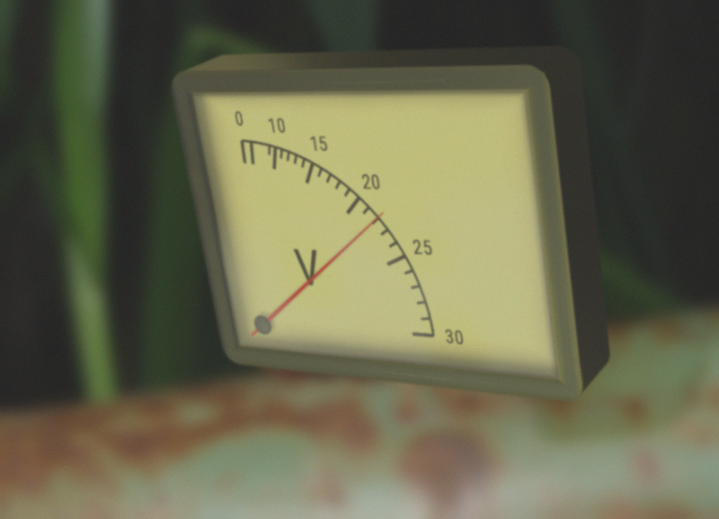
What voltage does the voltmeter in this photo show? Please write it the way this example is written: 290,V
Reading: 22,V
